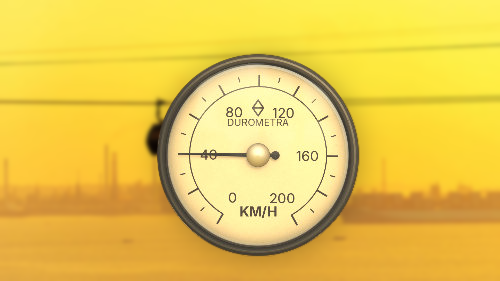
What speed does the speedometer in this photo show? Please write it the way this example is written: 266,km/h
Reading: 40,km/h
